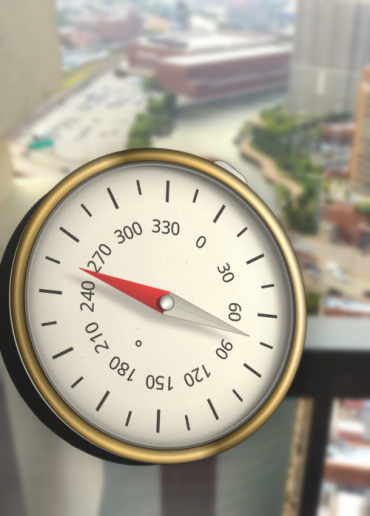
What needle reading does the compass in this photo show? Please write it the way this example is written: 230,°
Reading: 255,°
